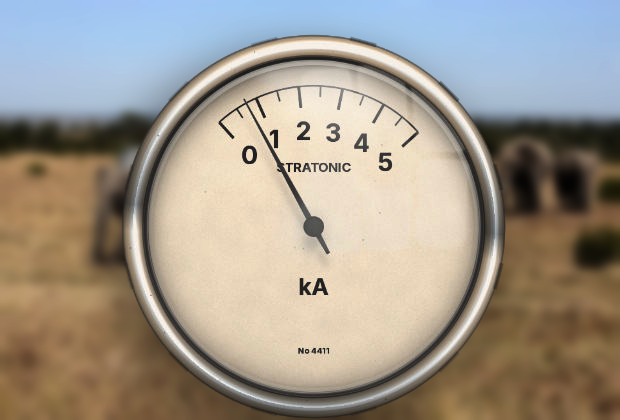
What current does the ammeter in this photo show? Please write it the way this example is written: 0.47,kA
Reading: 0.75,kA
